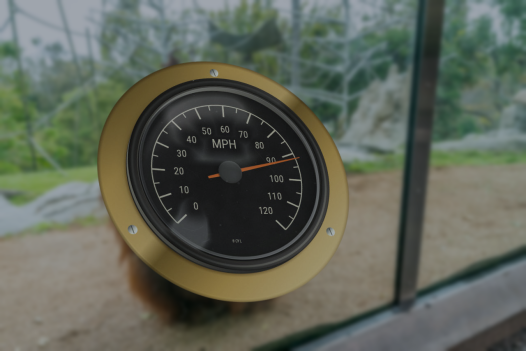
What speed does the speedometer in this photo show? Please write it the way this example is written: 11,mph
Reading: 92.5,mph
